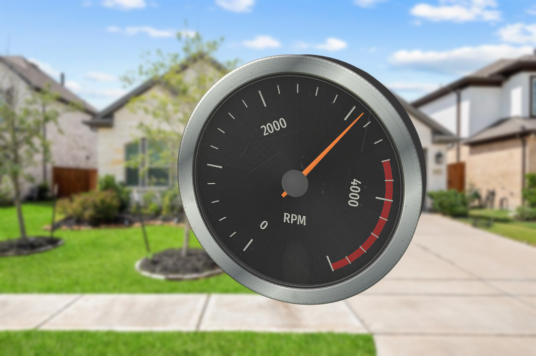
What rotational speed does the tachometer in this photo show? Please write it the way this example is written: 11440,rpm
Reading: 3100,rpm
